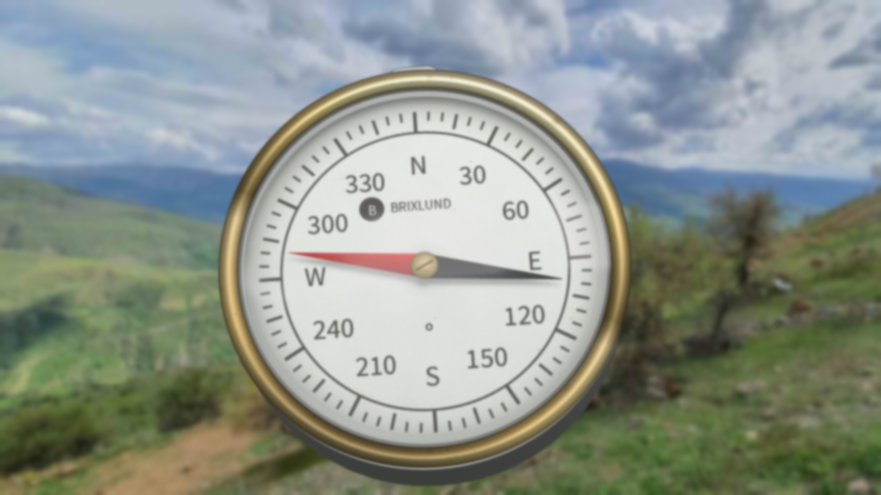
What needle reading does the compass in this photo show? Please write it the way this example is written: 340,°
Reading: 280,°
